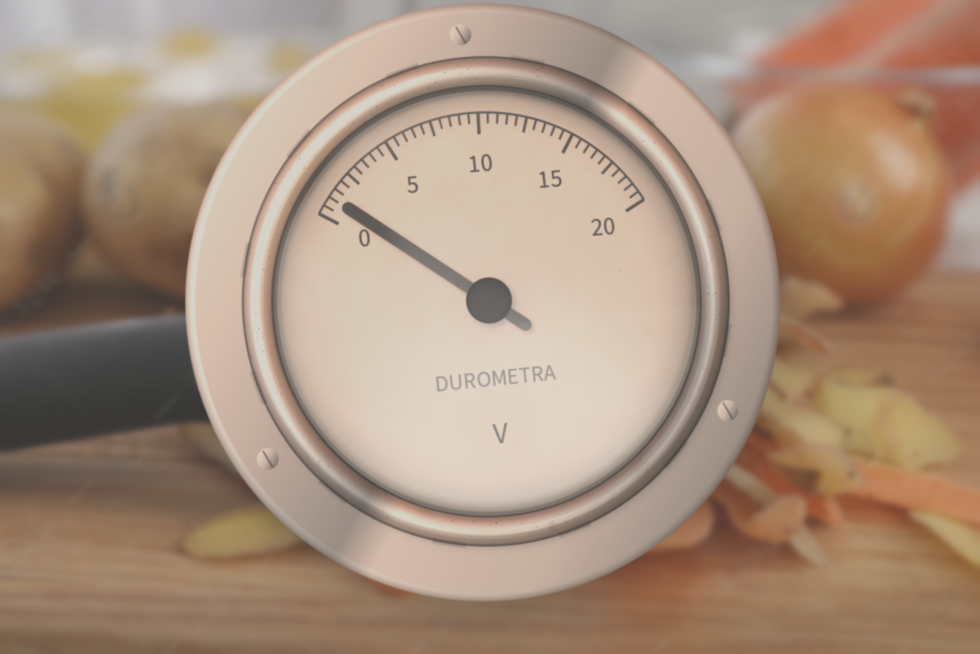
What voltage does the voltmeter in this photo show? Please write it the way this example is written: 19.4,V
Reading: 1,V
